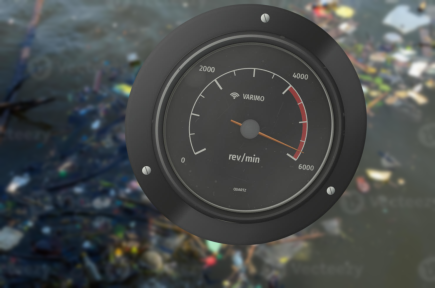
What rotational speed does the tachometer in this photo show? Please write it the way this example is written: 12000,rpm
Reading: 5750,rpm
